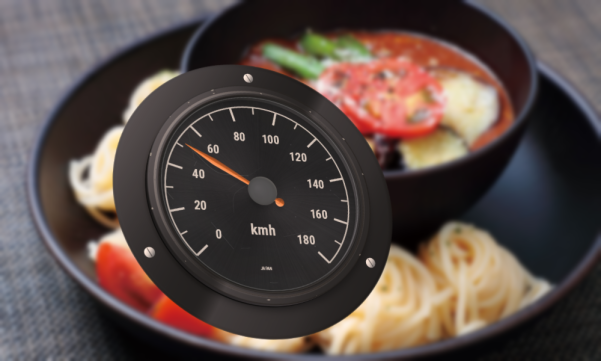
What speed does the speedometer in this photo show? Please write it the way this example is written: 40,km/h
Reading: 50,km/h
